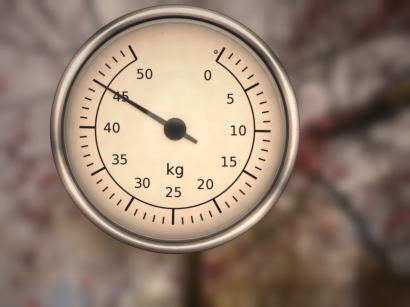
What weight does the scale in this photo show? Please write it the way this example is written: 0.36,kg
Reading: 45,kg
